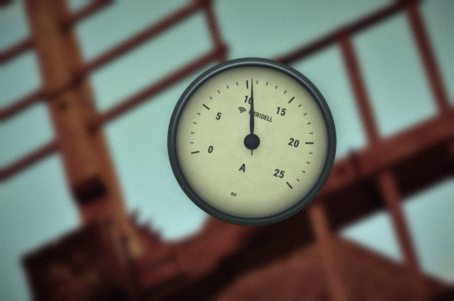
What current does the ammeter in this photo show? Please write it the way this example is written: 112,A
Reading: 10.5,A
